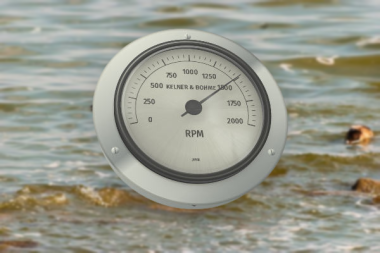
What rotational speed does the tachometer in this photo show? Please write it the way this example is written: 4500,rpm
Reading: 1500,rpm
